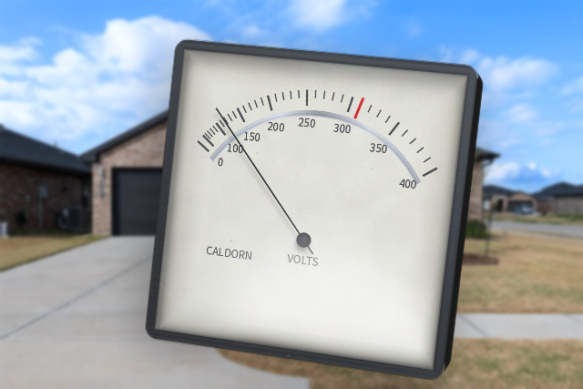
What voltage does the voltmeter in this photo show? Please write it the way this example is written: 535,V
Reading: 120,V
